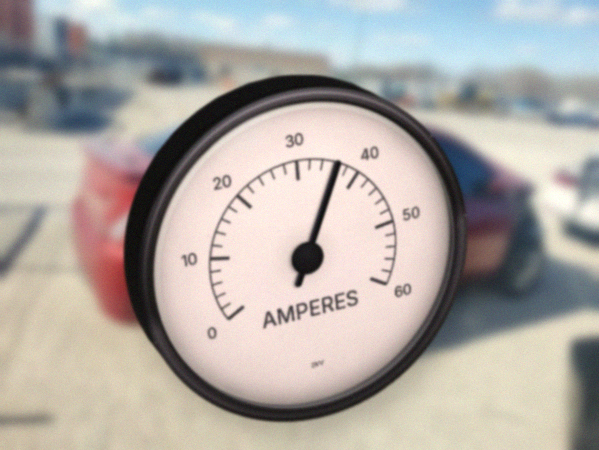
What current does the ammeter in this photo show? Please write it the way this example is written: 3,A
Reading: 36,A
